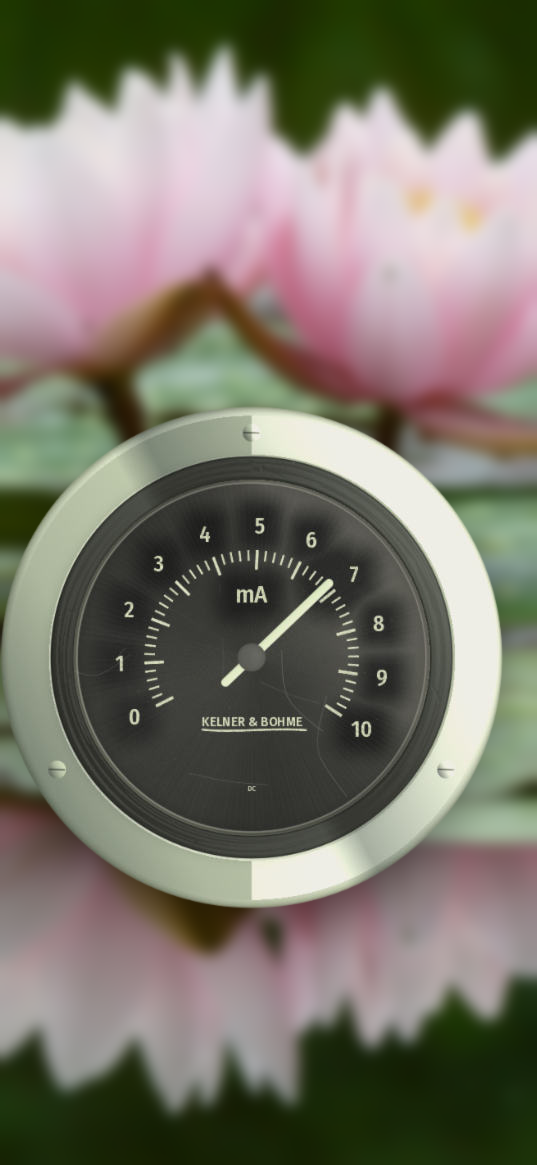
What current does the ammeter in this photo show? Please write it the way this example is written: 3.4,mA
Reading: 6.8,mA
